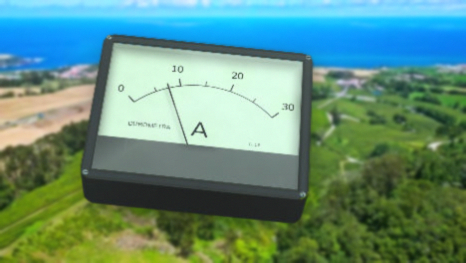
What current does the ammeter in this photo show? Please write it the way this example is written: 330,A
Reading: 7.5,A
